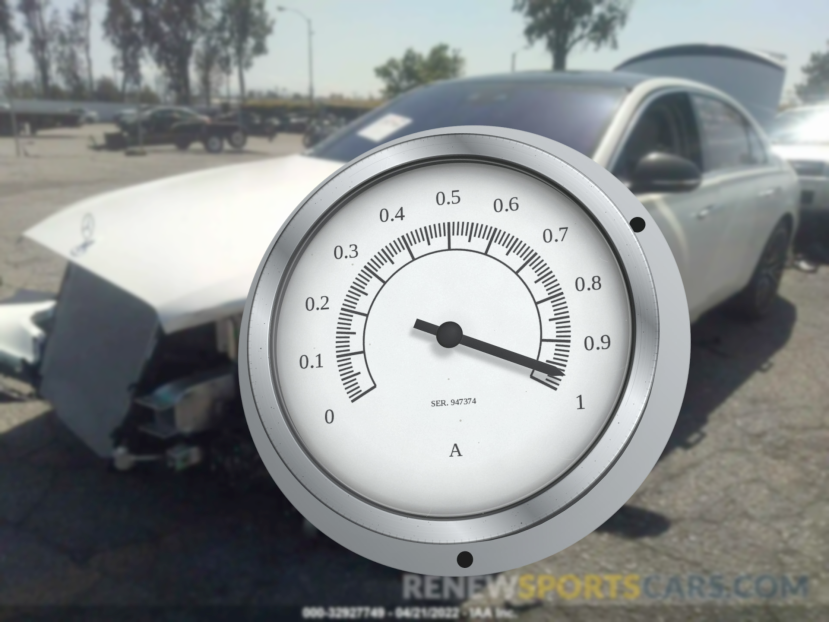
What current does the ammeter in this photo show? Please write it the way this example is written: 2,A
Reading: 0.97,A
